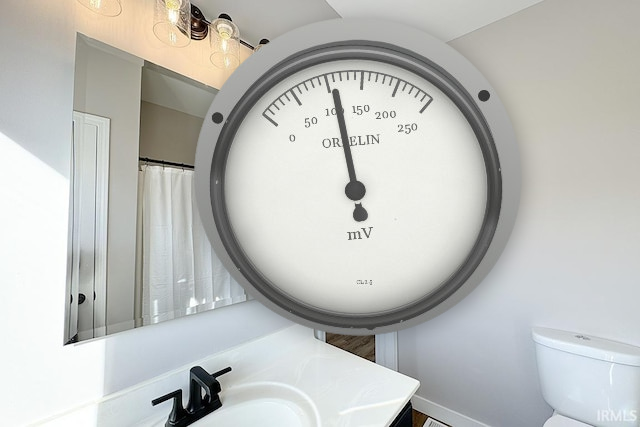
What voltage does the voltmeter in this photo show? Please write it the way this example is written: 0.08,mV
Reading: 110,mV
